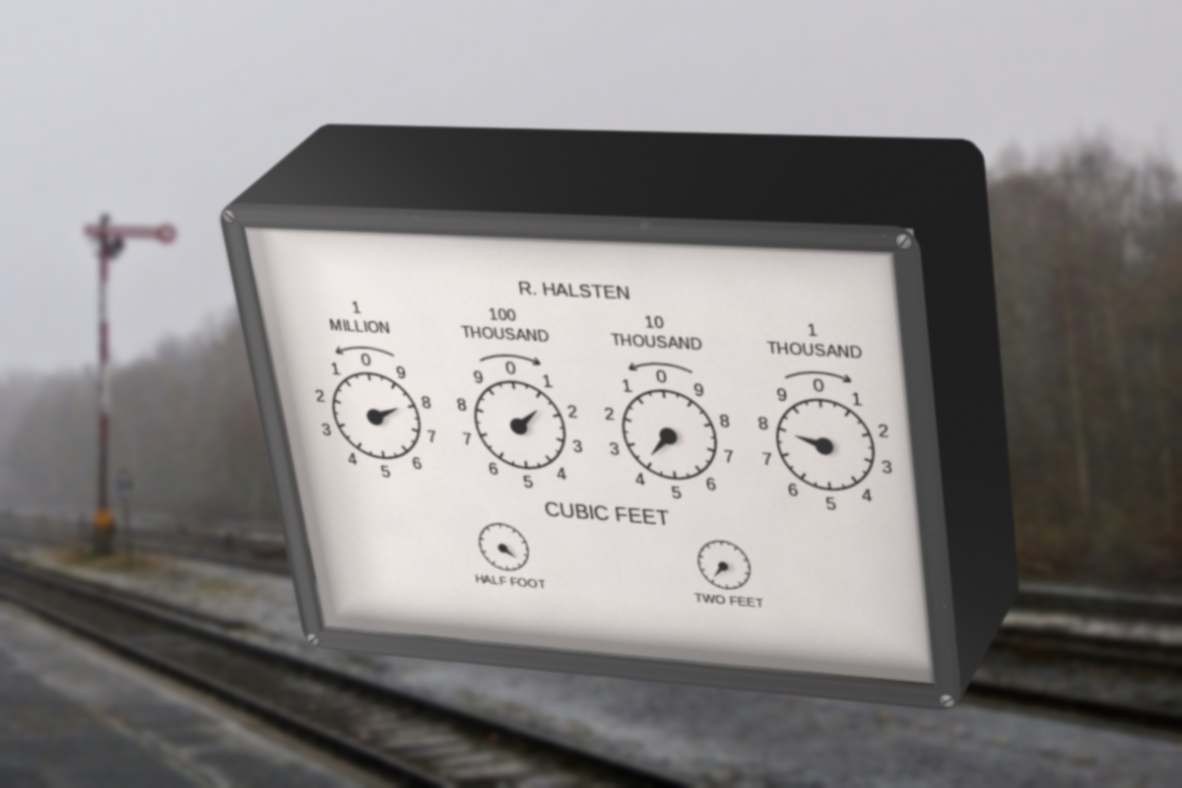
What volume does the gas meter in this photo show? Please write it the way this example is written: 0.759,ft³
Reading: 813800,ft³
